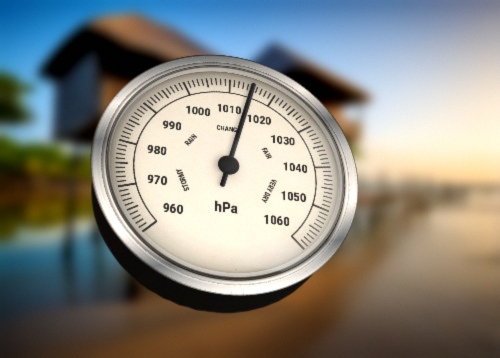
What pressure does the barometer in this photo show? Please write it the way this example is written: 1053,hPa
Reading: 1015,hPa
